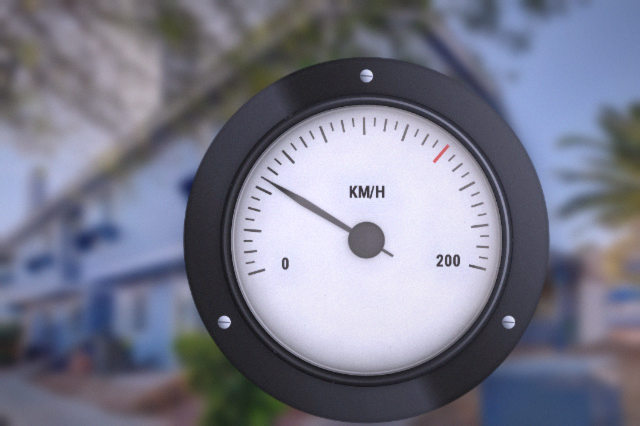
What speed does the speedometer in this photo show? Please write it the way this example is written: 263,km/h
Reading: 45,km/h
